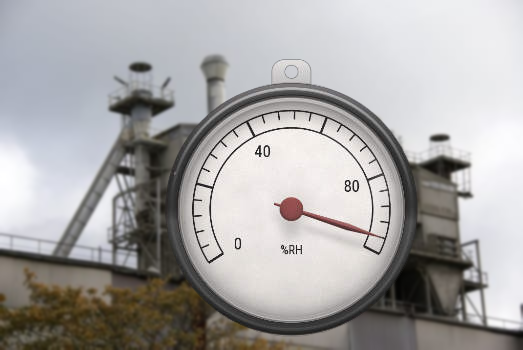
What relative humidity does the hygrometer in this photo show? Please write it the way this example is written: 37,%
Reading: 96,%
